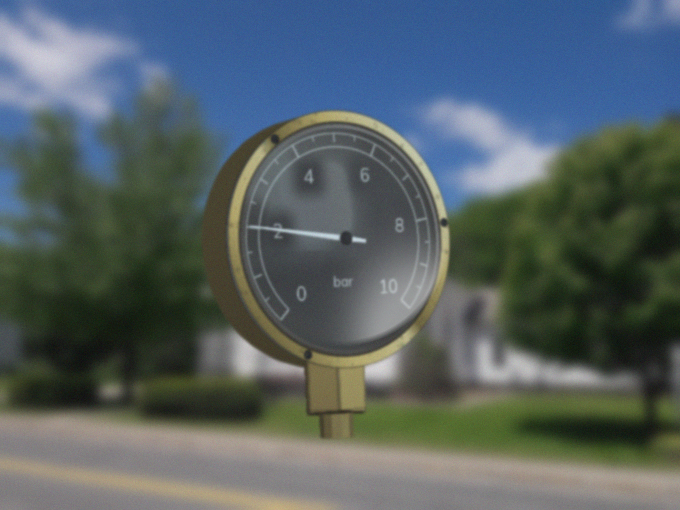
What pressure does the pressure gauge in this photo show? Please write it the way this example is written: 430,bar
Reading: 2,bar
